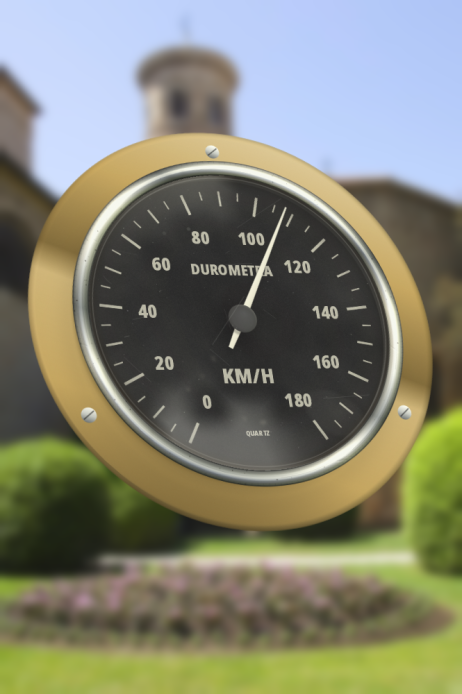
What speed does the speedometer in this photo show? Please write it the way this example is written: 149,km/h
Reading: 107.5,km/h
